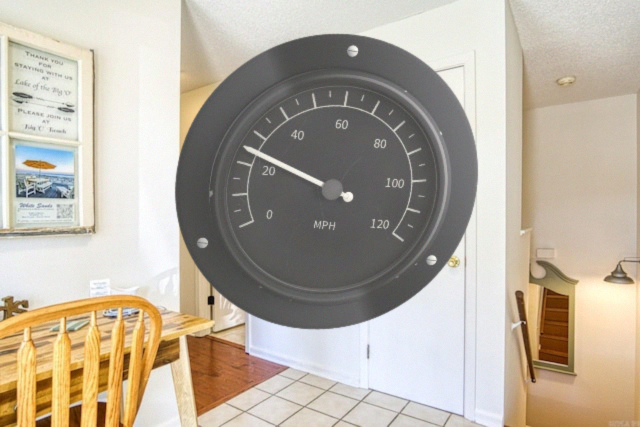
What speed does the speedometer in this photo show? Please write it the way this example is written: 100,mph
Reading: 25,mph
